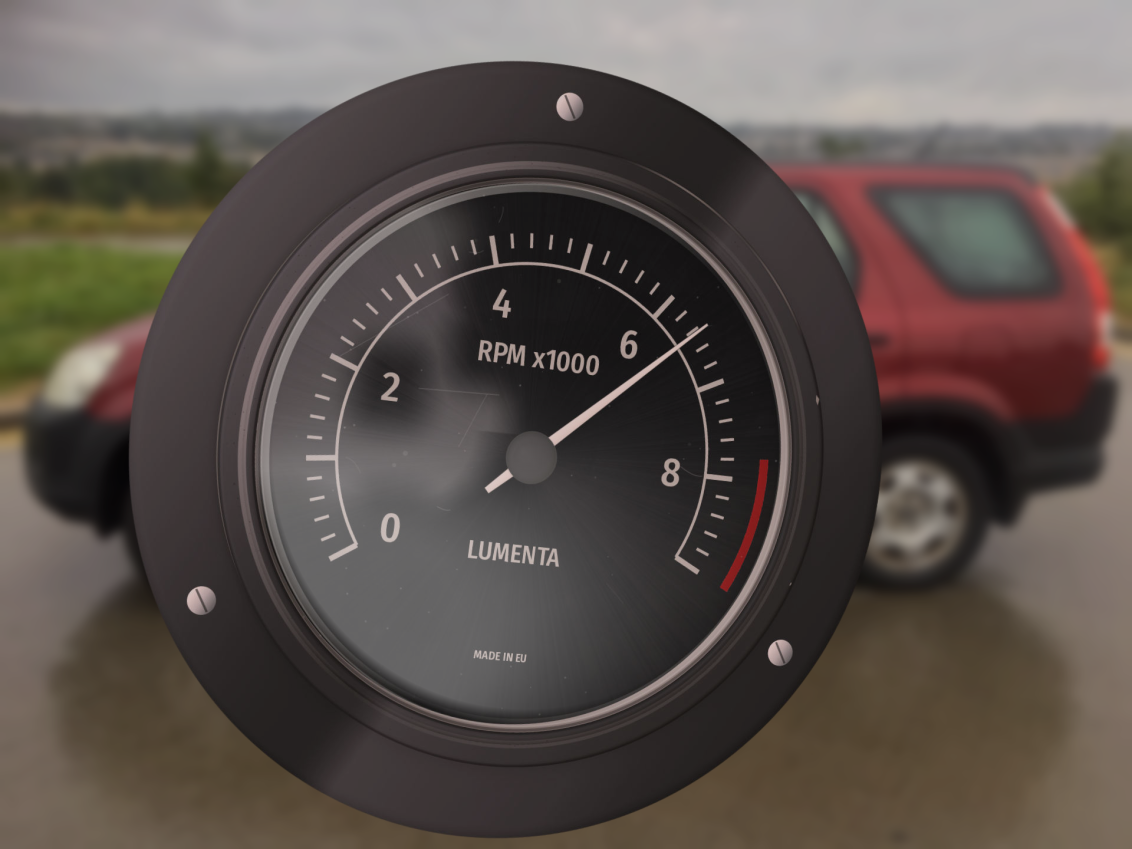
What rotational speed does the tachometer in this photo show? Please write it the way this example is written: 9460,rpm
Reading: 6400,rpm
